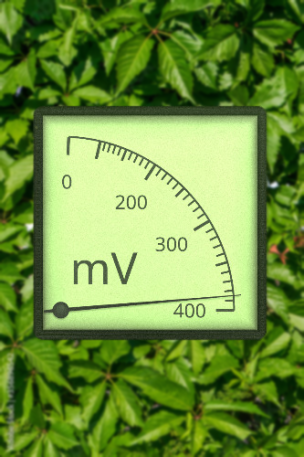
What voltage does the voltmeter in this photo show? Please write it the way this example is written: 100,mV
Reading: 385,mV
